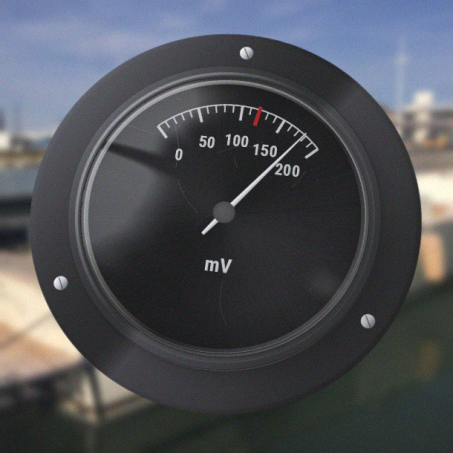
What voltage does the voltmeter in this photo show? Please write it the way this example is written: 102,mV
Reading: 180,mV
